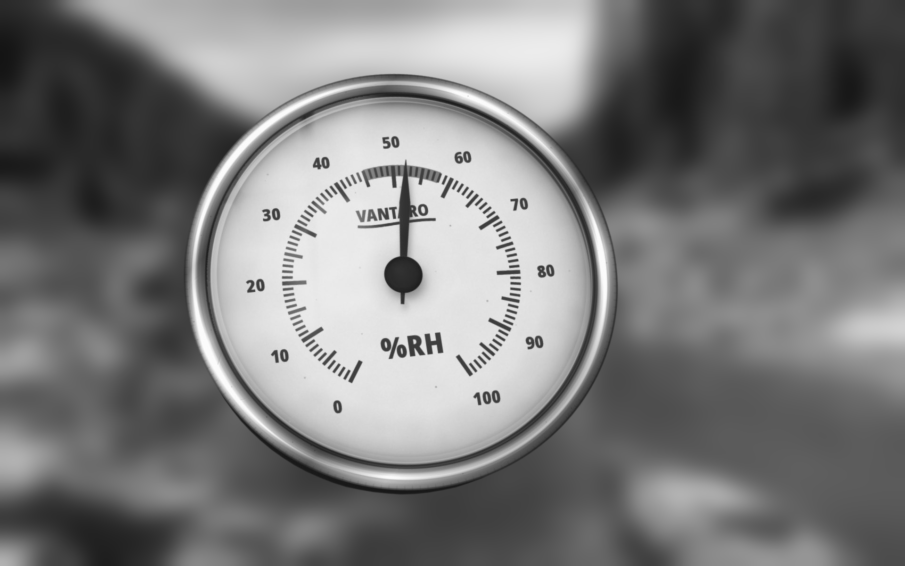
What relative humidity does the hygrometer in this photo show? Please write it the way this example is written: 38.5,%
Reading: 52,%
